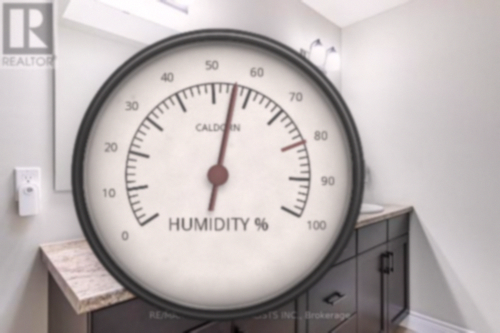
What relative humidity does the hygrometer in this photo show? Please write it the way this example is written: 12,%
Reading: 56,%
